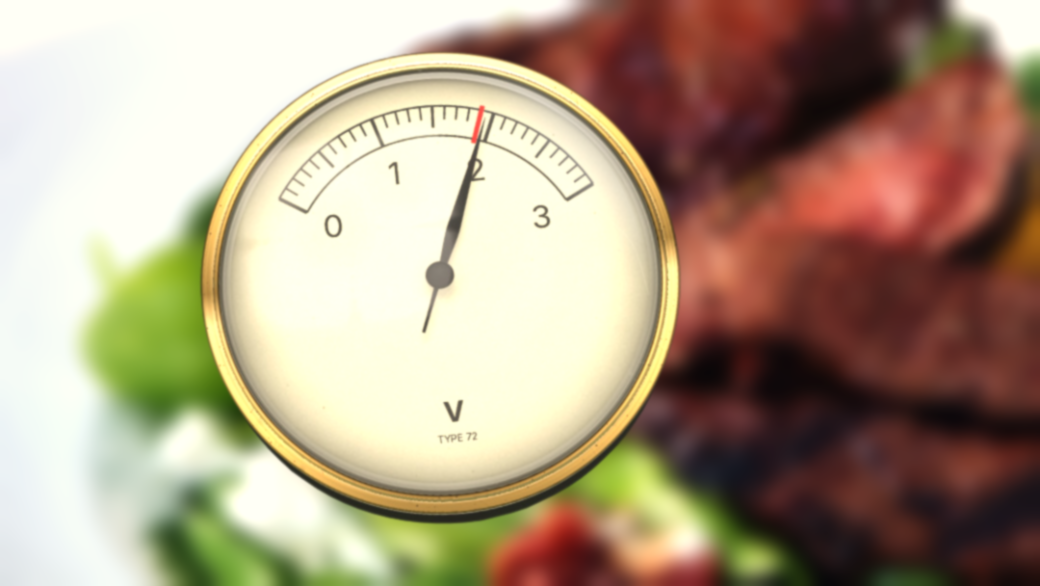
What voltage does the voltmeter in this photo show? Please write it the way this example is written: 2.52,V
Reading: 1.95,V
